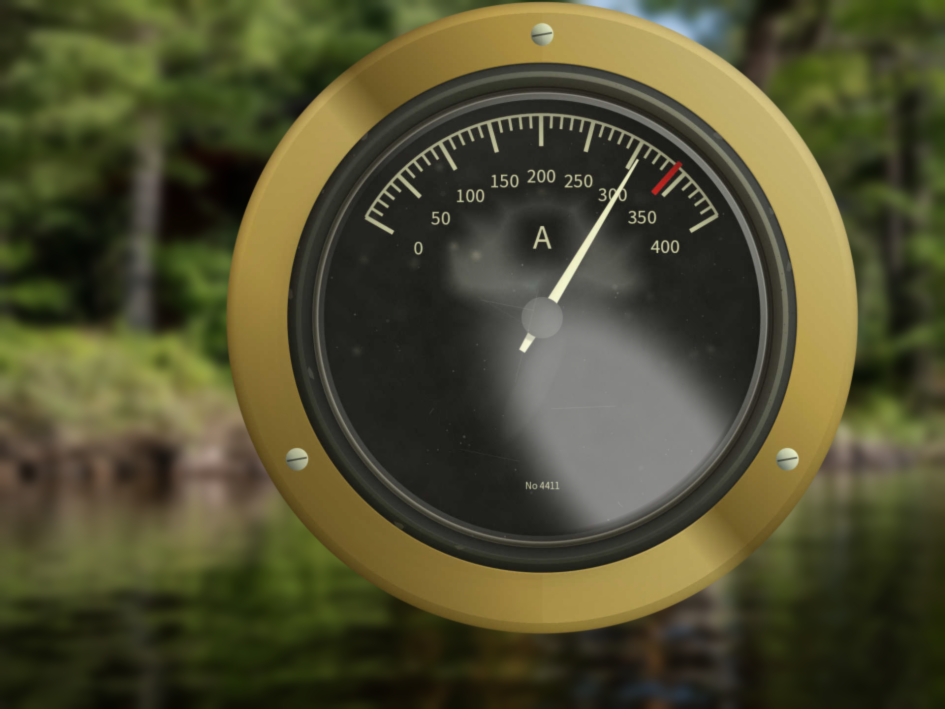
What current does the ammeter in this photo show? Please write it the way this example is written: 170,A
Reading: 305,A
